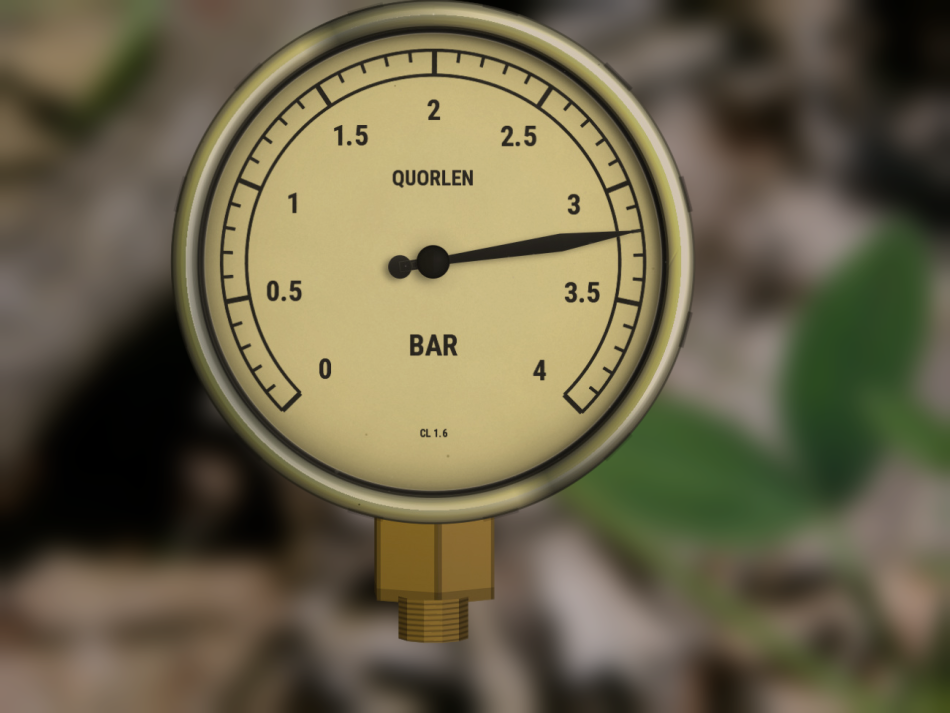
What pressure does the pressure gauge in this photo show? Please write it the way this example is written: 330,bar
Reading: 3.2,bar
